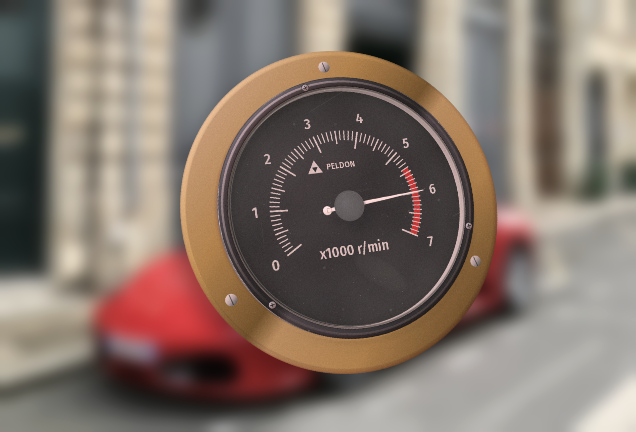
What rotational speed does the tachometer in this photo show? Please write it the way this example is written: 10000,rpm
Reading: 6000,rpm
